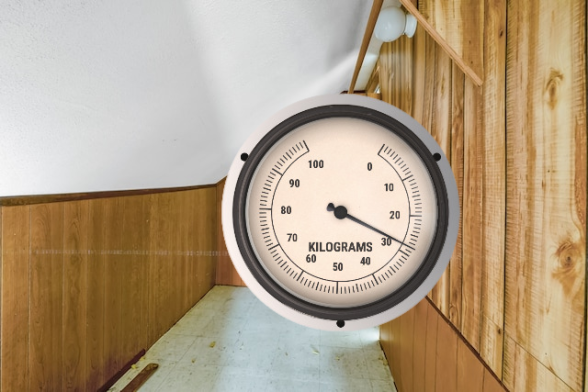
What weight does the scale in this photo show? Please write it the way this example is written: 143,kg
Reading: 28,kg
